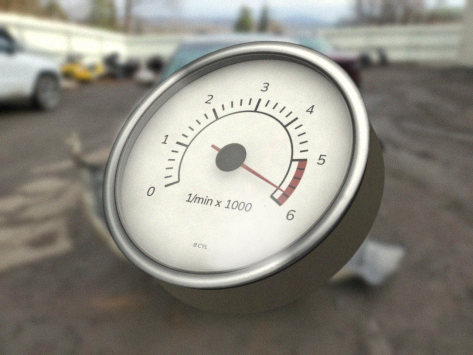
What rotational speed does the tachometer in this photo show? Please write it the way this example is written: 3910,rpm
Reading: 5800,rpm
